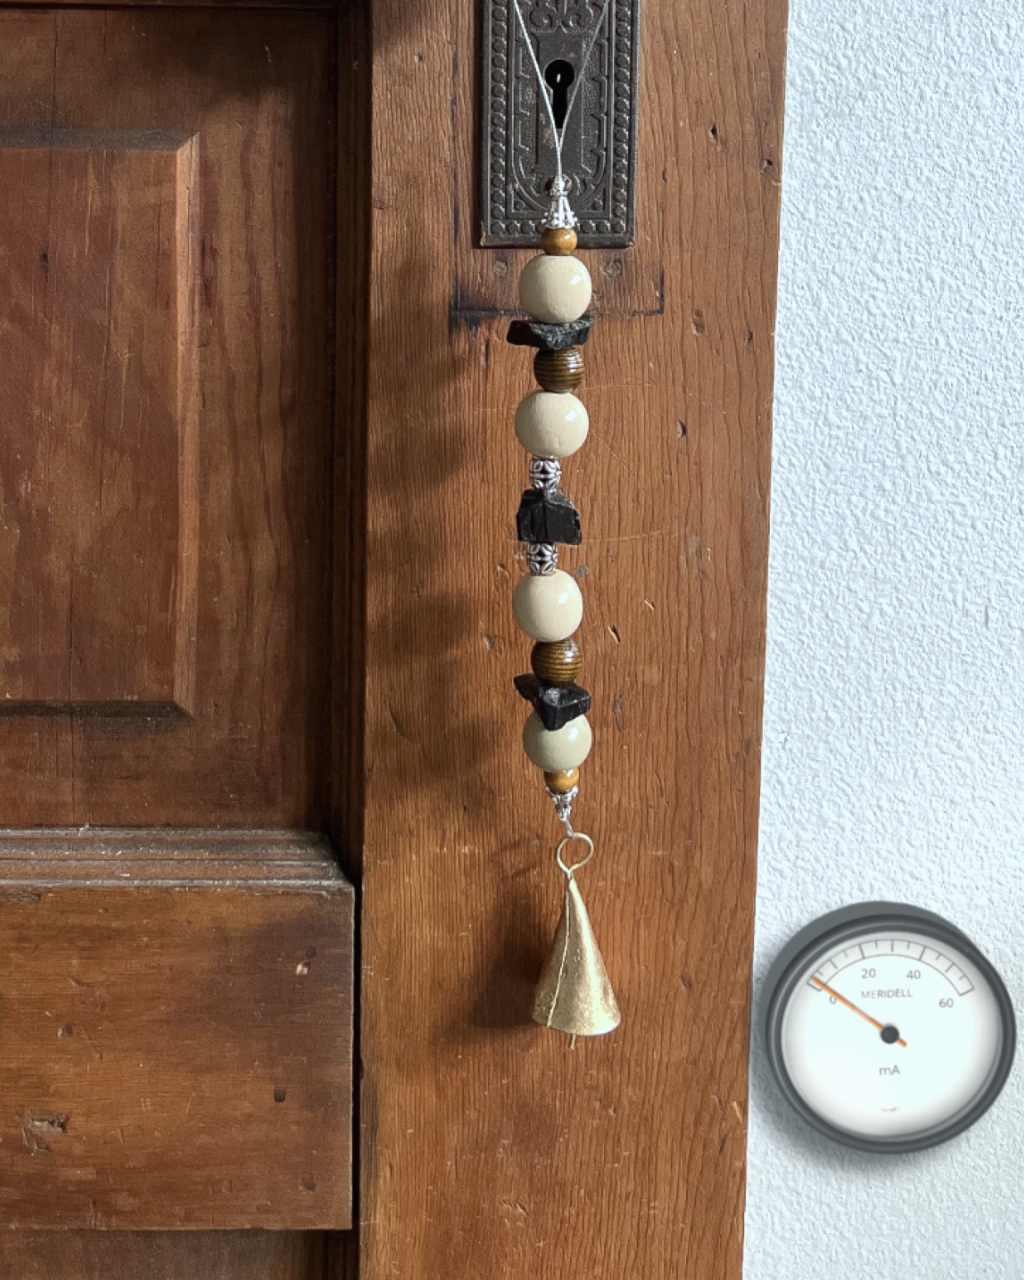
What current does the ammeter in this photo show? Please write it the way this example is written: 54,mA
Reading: 2.5,mA
